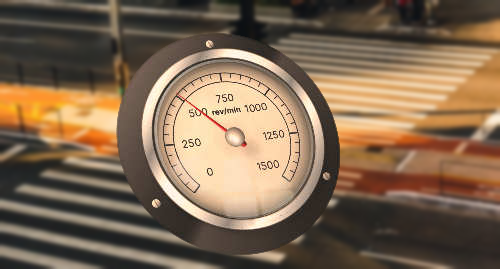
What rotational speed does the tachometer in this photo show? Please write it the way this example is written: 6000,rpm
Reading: 500,rpm
